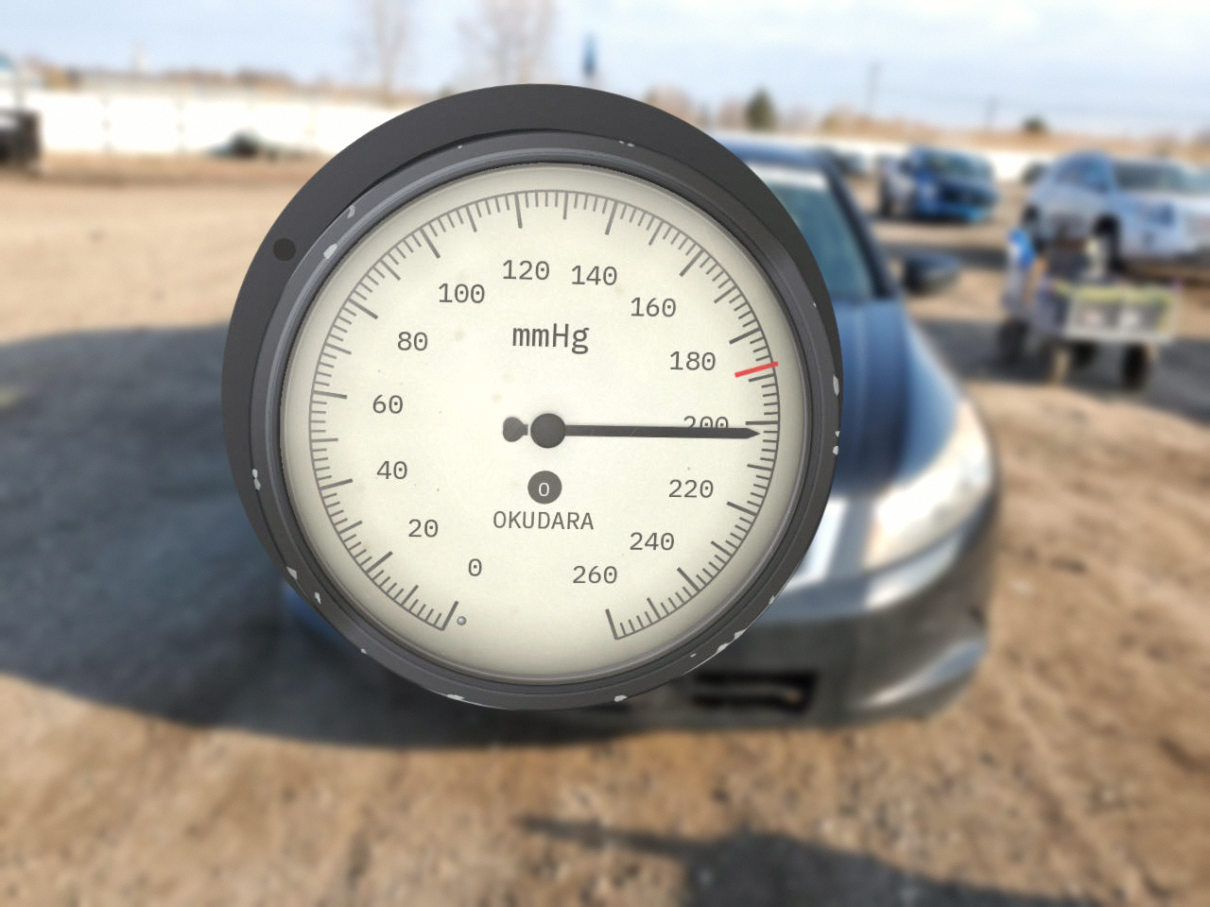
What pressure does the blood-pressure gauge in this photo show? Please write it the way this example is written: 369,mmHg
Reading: 202,mmHg
